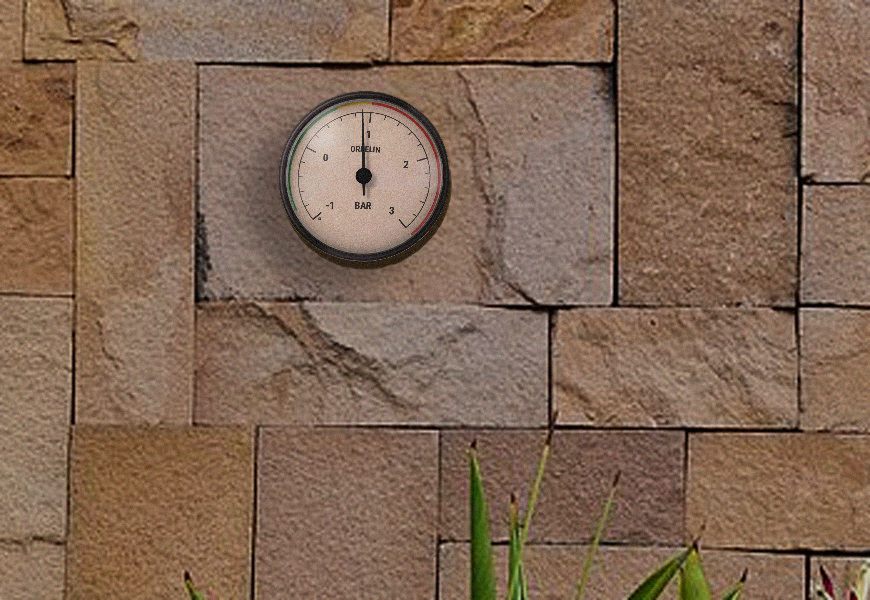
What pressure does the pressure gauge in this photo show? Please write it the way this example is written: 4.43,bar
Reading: 0.9,bar
